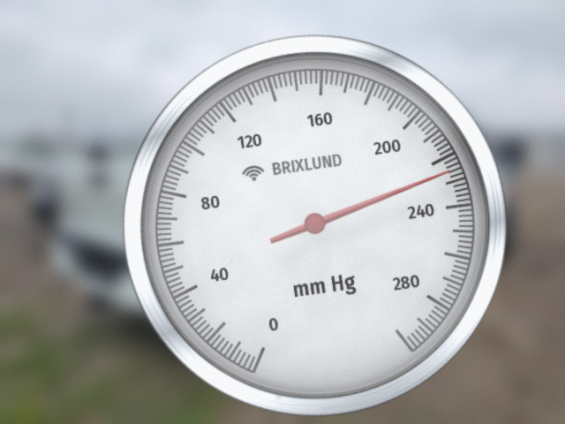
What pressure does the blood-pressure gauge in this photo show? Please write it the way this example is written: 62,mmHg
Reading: 226,mmHg
